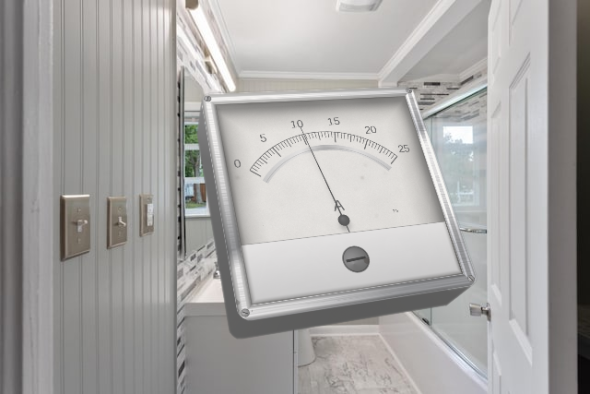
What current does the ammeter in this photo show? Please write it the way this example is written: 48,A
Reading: 10,A
